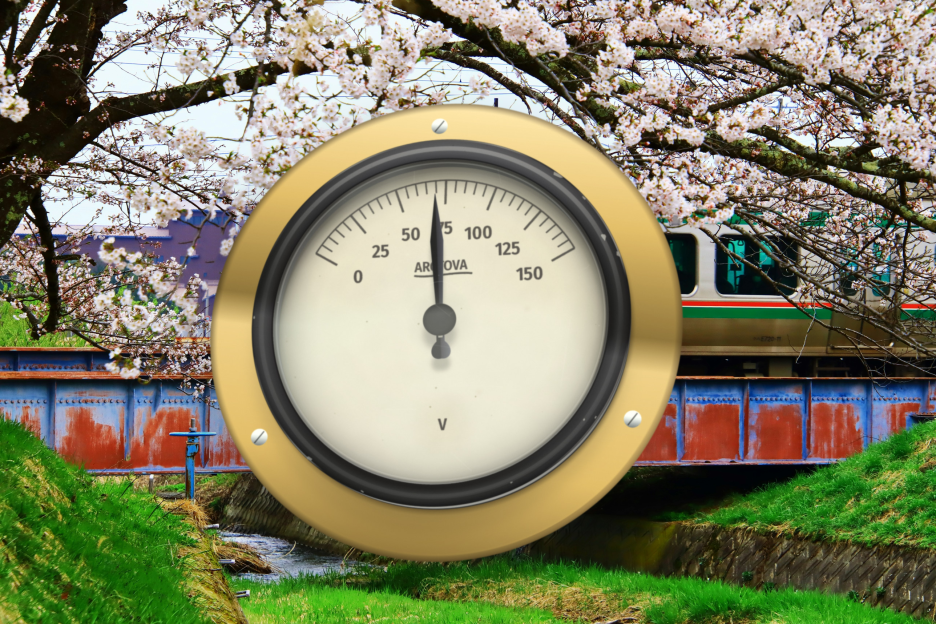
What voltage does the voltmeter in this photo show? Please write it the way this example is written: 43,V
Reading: 70,V
